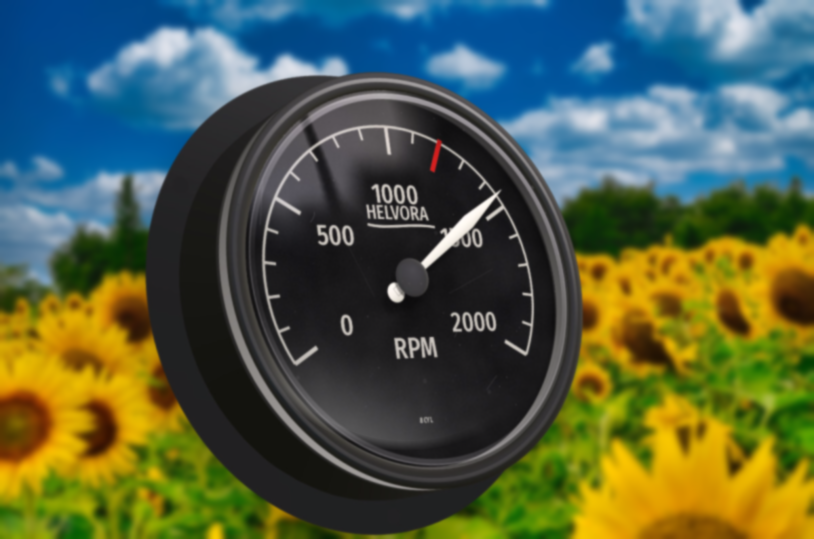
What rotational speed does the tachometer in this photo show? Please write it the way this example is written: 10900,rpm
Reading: 1450,rpm
